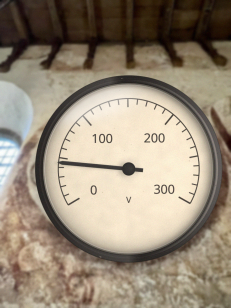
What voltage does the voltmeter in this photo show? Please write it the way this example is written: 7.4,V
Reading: 45,V
